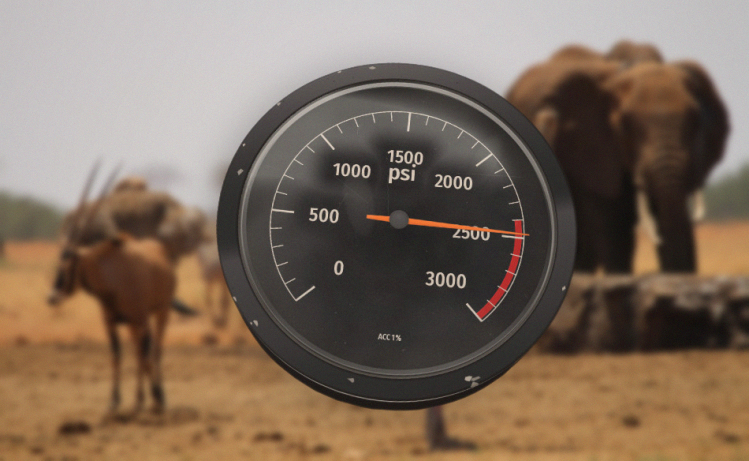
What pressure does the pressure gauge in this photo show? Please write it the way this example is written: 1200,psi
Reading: 2500,psi
